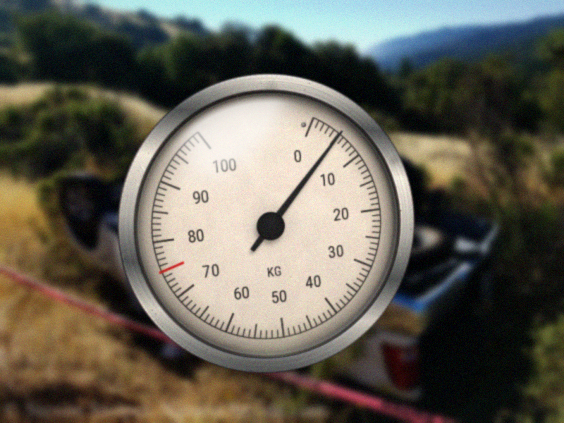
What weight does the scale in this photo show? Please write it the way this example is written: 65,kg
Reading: 5,kg
